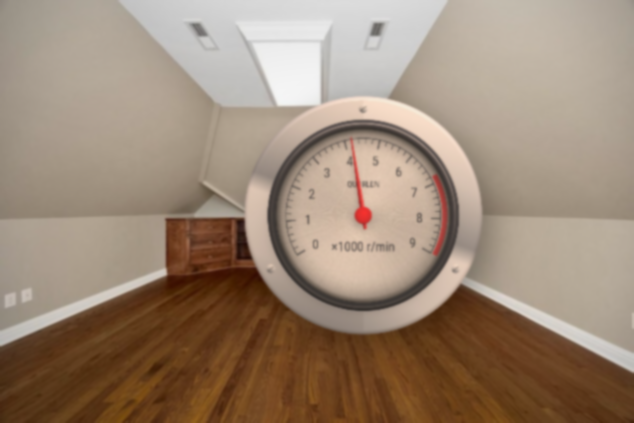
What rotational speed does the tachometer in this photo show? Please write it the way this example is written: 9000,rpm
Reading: 4200,rpm
